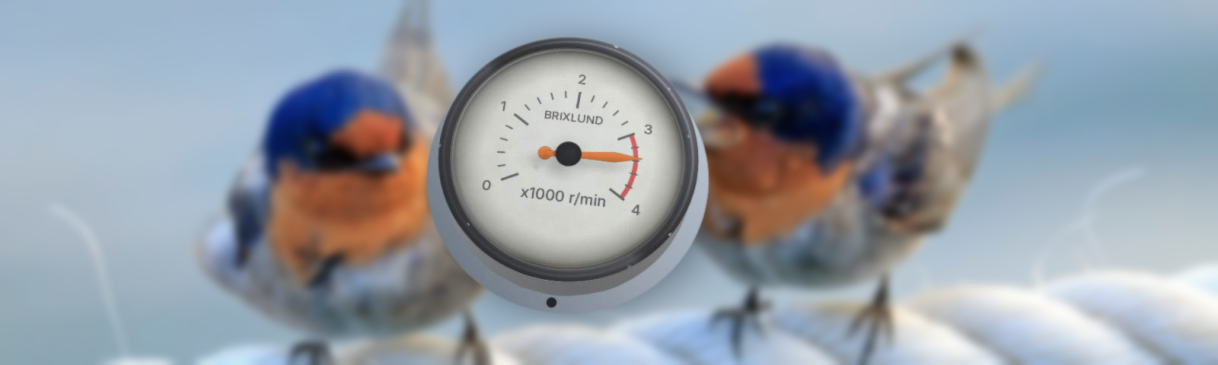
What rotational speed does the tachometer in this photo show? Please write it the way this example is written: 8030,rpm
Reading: 3400,rpm
